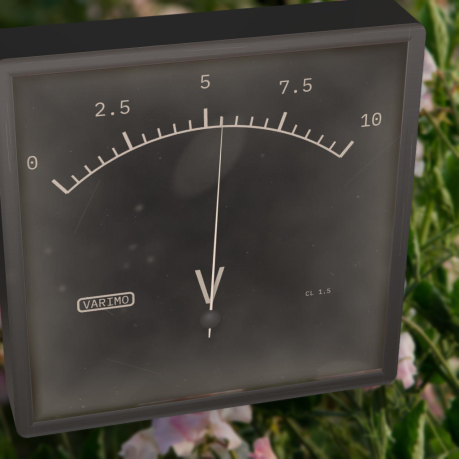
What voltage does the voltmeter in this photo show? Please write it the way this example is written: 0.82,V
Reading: 5.5,V
